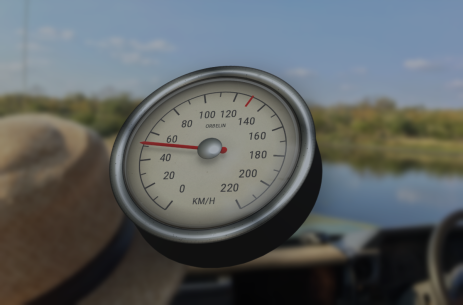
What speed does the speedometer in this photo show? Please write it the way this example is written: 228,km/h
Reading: 50,km/h
